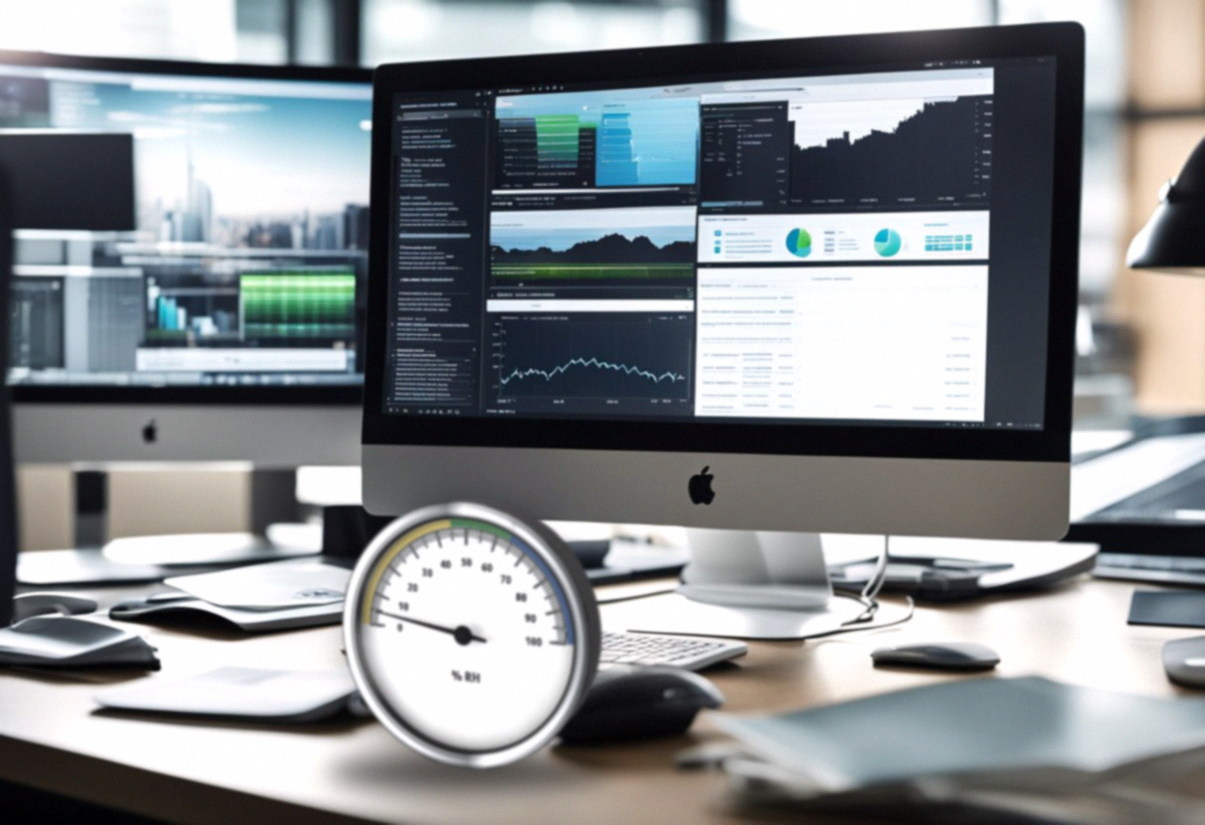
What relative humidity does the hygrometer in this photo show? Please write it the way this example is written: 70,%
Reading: 5,%
